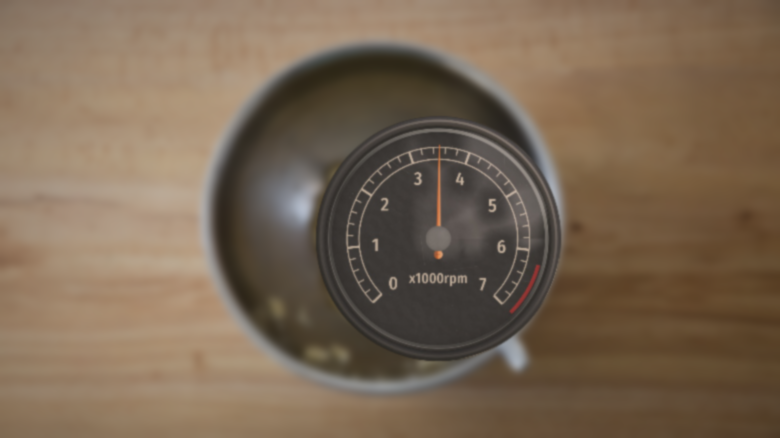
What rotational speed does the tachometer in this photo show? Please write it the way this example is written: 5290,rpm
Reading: 3500,rpm
